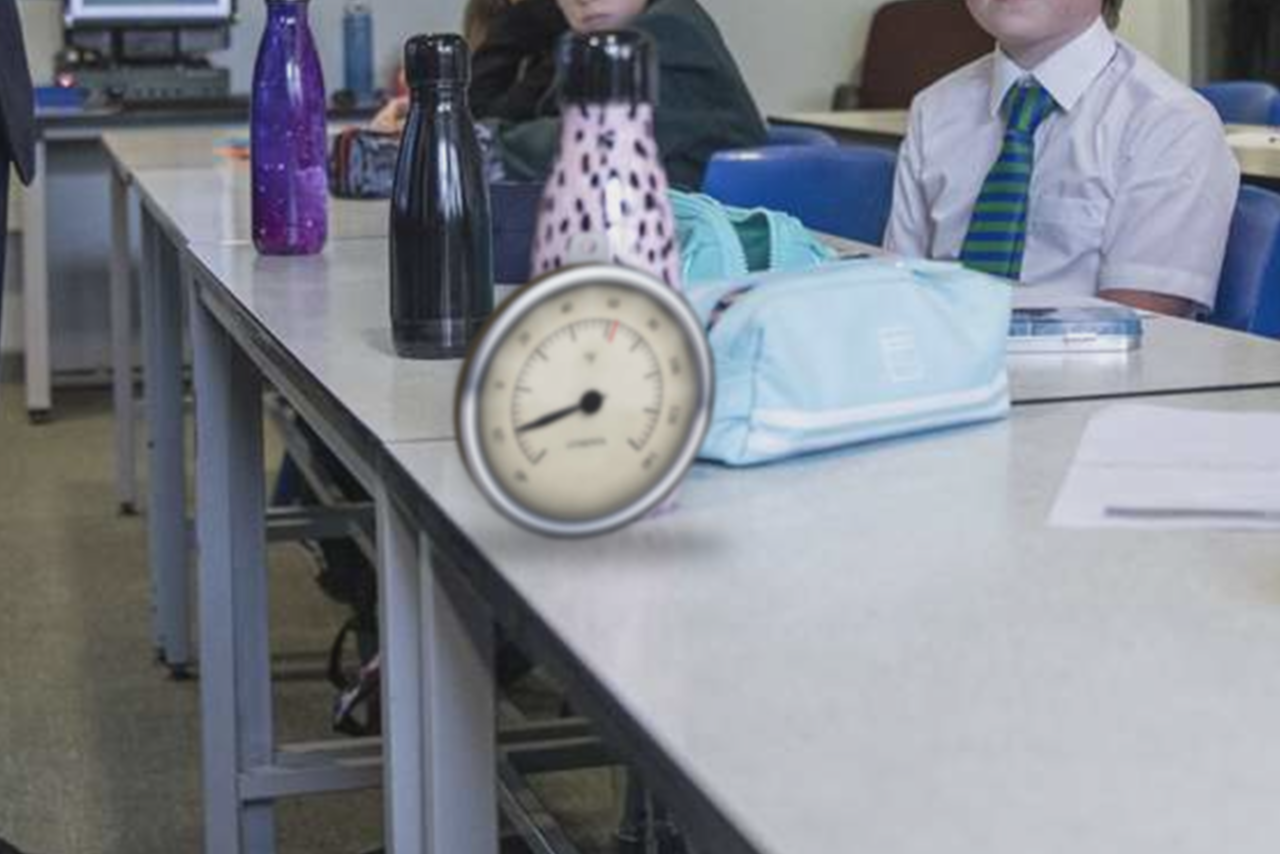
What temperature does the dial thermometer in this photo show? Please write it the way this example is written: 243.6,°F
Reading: -20,°F
